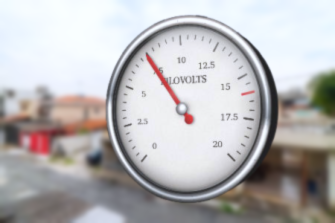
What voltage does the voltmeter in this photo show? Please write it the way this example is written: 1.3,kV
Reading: 7.5,kV
